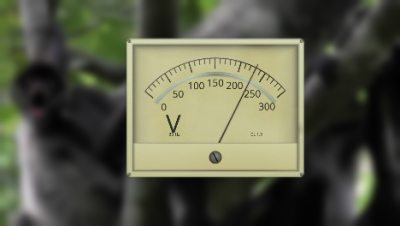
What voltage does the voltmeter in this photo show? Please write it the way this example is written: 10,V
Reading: 230,V
